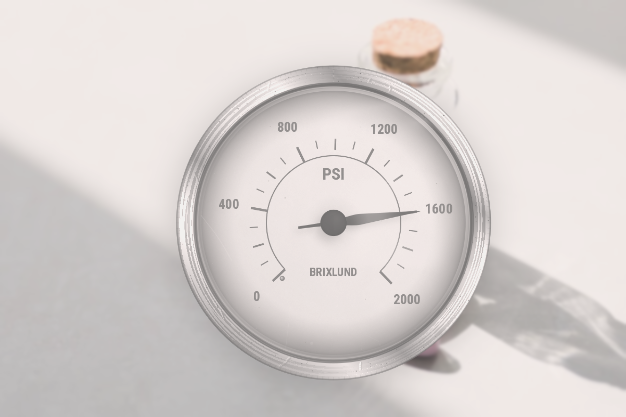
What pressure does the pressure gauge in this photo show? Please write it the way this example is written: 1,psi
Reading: 1600,psi
